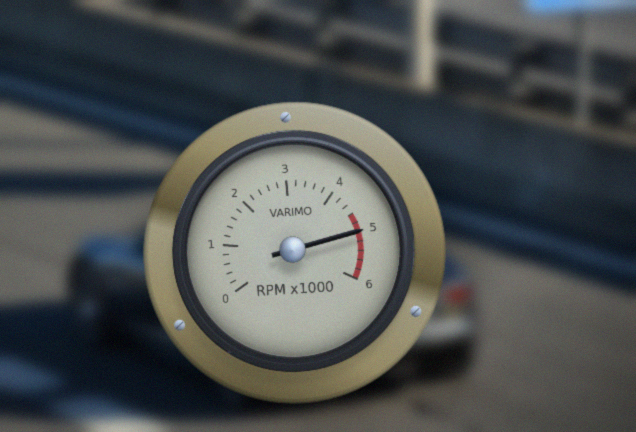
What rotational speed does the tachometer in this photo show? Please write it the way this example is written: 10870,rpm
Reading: 5000,rpm
